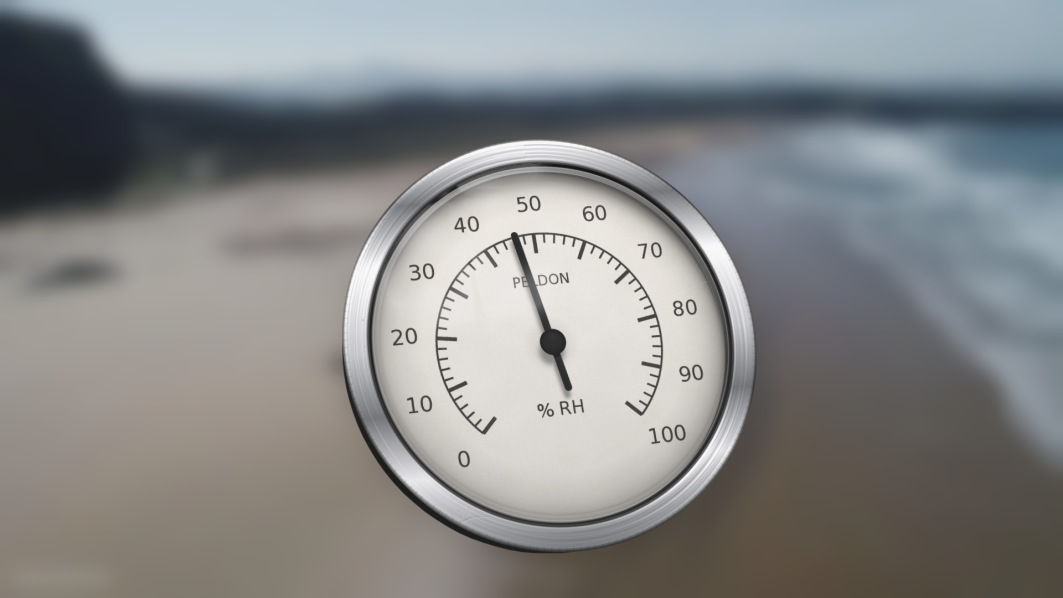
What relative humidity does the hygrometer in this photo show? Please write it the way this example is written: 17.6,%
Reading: 46,%
